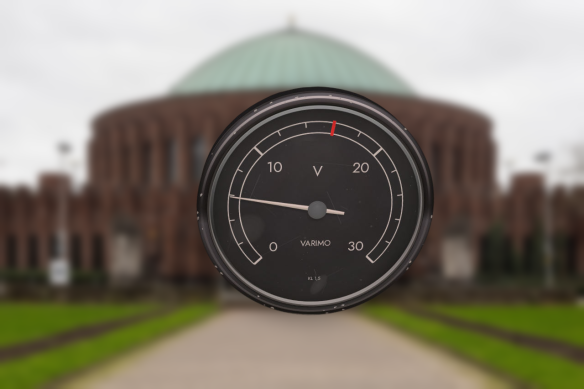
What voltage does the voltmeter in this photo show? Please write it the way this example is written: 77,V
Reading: 6,V
